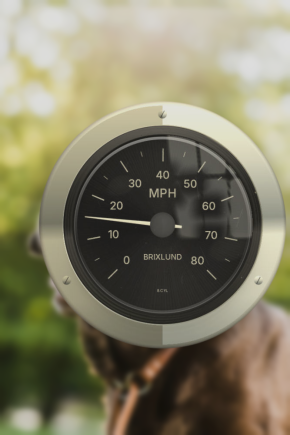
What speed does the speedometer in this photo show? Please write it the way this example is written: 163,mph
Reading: 15,mph
